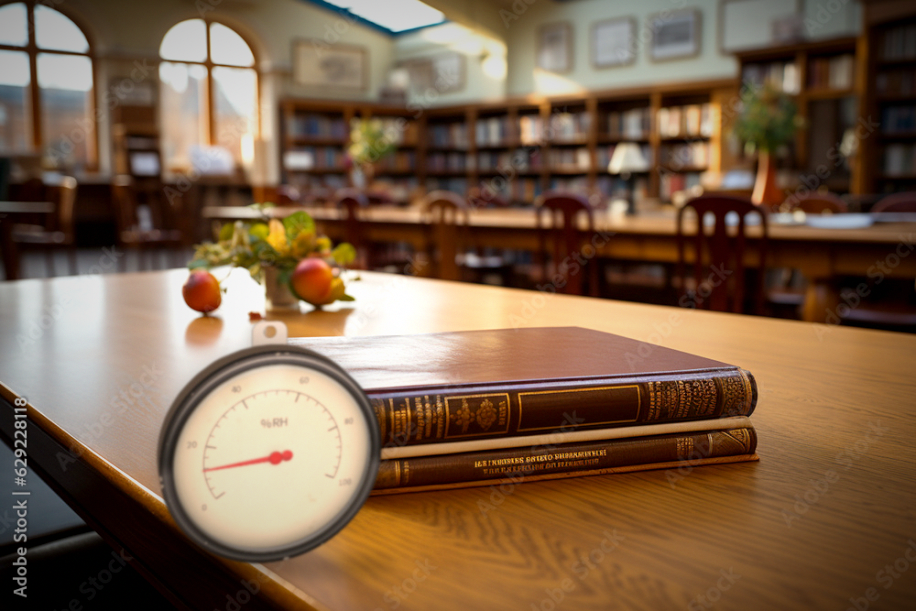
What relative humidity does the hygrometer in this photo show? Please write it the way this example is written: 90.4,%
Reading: 12,%
